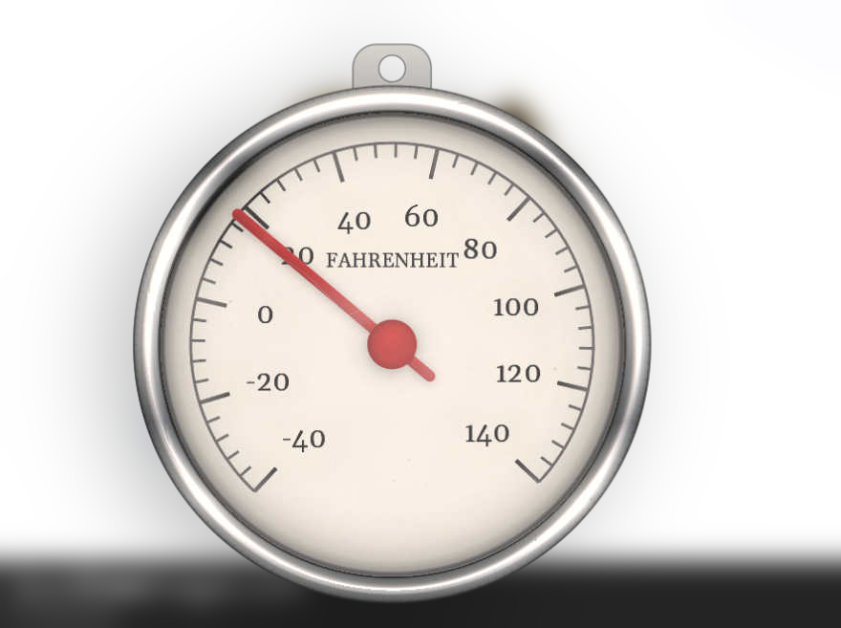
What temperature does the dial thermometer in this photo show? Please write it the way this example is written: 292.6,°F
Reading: 18,°F
